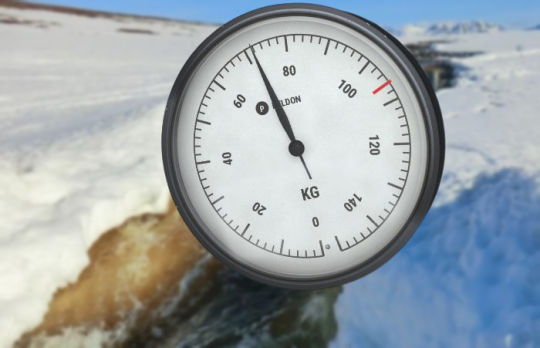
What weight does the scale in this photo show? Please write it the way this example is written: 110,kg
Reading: 72,kg
